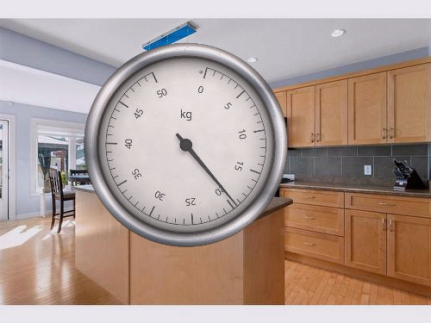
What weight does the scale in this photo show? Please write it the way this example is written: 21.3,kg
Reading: 19.5,kg
